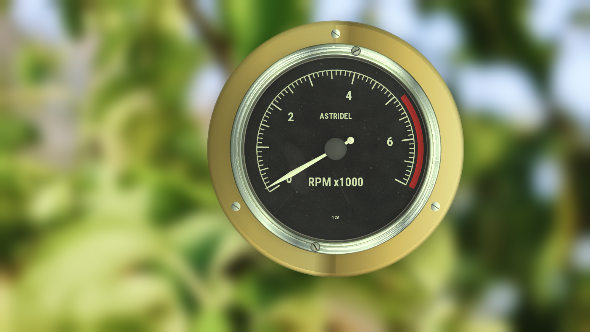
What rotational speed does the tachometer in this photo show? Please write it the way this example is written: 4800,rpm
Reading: 100,rpm
